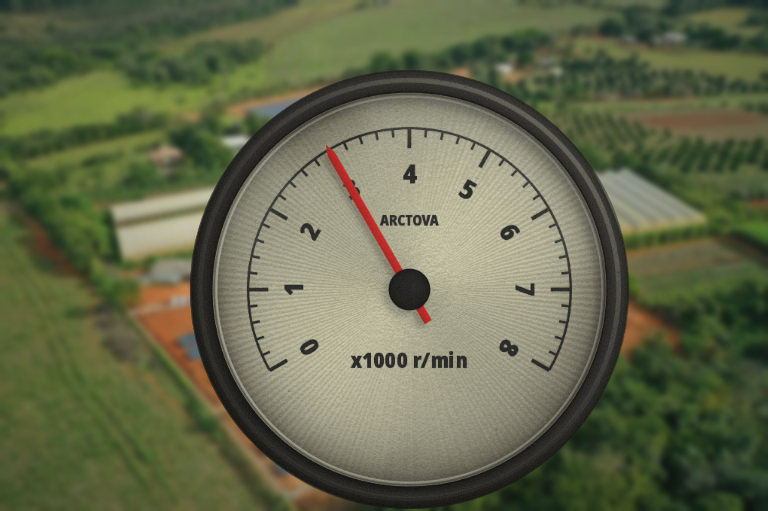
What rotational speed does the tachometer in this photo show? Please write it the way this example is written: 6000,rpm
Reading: 3000,rpm
